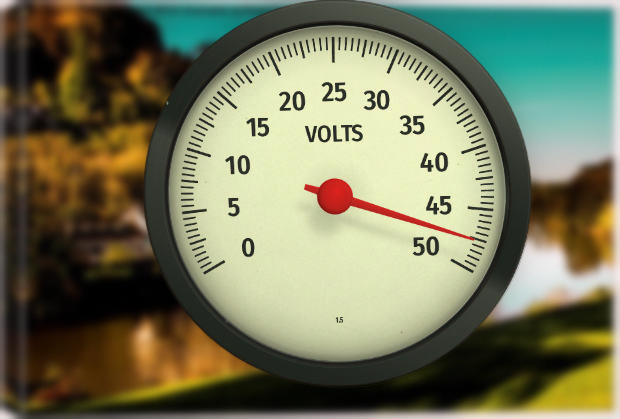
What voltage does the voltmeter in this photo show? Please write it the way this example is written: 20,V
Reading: 47.5,V
